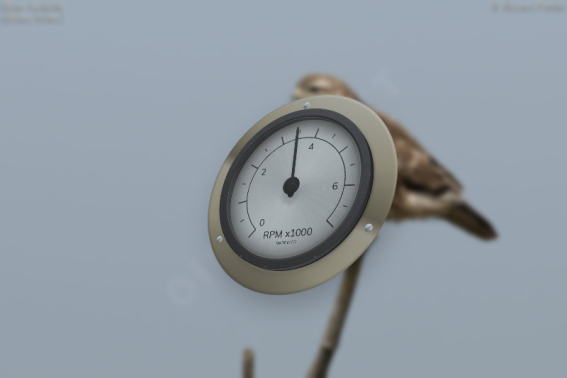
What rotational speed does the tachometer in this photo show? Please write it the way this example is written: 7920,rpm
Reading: 3500,rpm
